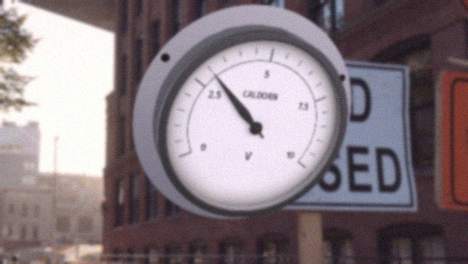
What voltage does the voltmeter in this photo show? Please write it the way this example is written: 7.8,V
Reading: 3,V
